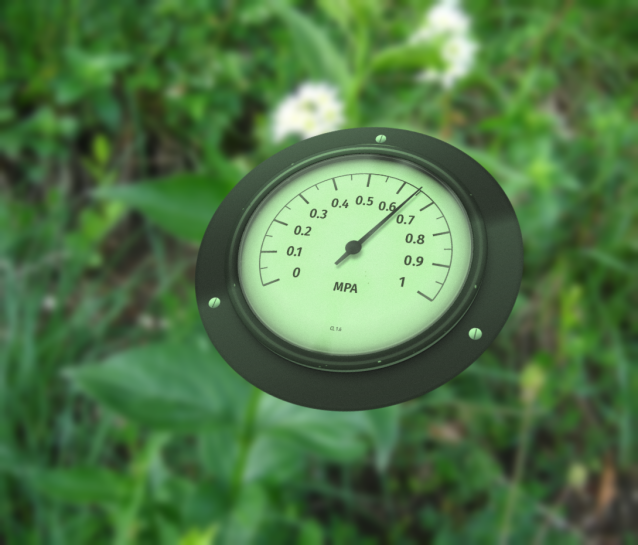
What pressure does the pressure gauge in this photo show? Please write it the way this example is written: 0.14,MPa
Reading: 0.65,MPa
